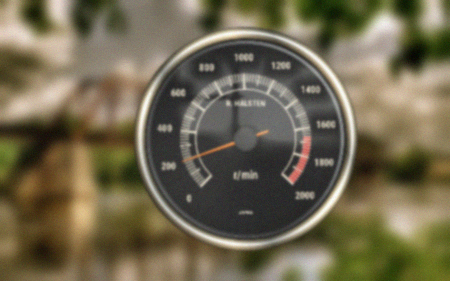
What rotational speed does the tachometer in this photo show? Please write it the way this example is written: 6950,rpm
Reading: 200,rpm
